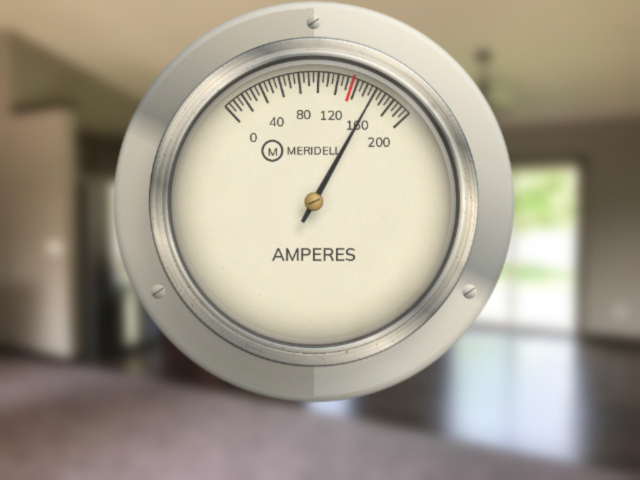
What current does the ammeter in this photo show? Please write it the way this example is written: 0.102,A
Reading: 160,A
